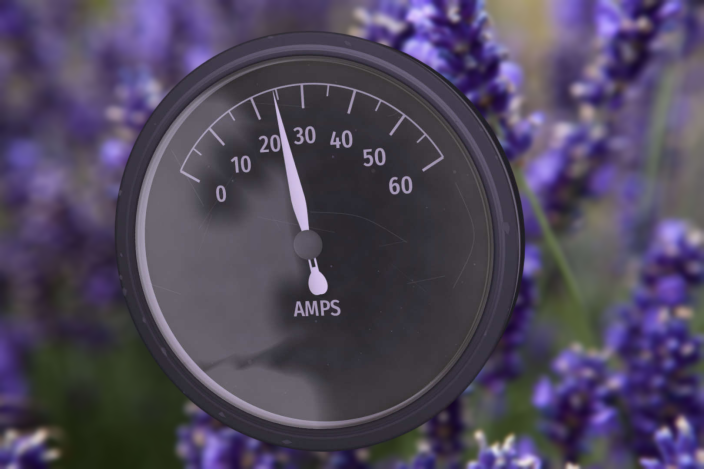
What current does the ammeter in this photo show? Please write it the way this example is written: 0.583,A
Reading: 25,A
